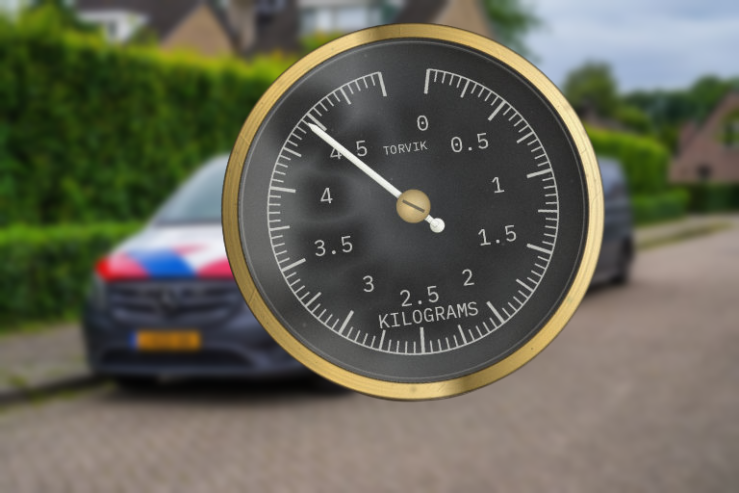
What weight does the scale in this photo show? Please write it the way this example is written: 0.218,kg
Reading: 4.45,kg
